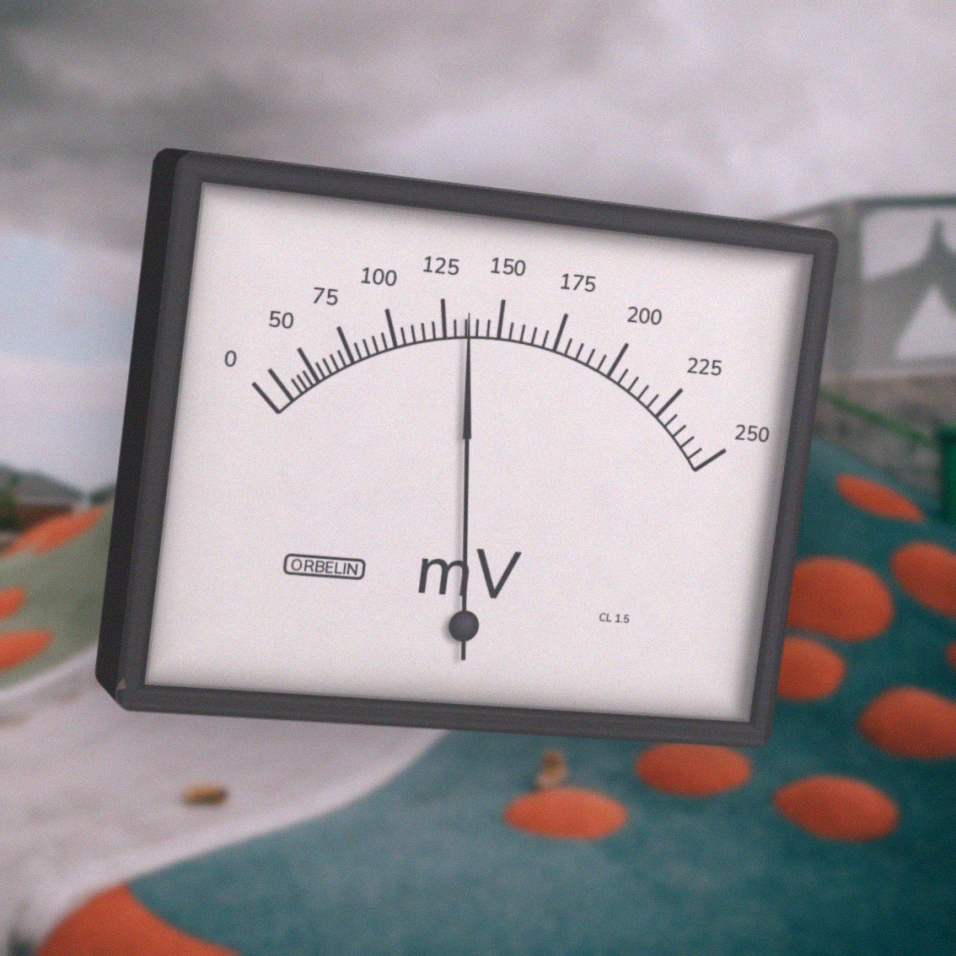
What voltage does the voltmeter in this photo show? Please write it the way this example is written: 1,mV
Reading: 135,mV
